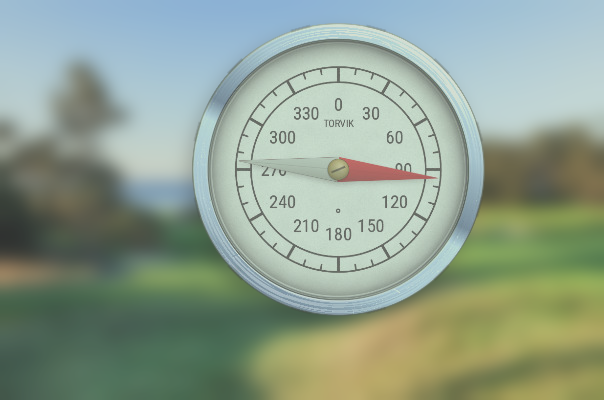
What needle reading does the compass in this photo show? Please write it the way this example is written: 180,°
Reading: 95,°
